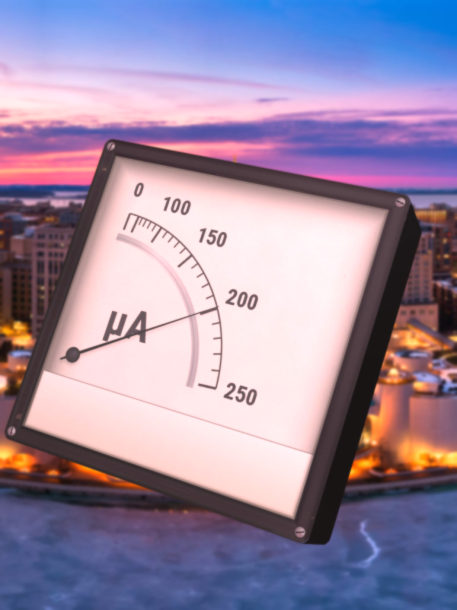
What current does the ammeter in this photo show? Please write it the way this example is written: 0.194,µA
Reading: 200,µA
